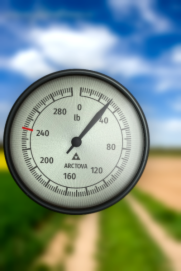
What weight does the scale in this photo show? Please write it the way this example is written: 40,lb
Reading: 30,lb
